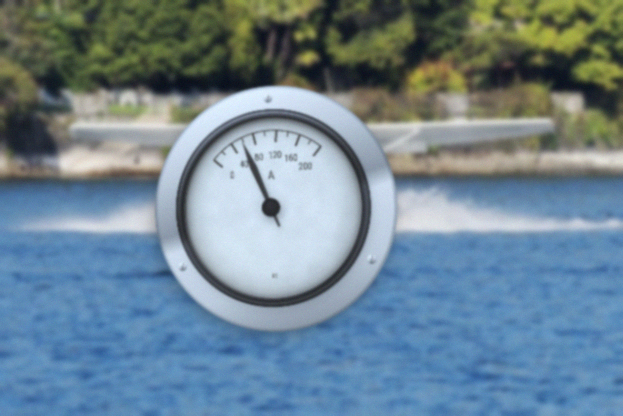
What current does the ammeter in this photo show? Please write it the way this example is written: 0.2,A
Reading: 60,A
